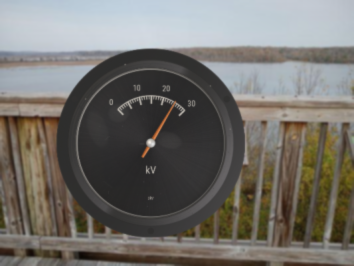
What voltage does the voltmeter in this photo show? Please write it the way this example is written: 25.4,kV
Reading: 25,kV
